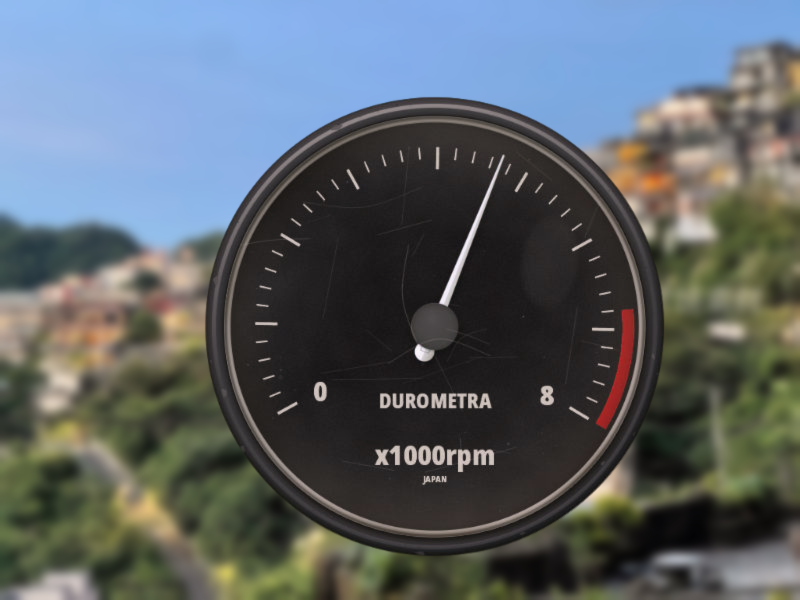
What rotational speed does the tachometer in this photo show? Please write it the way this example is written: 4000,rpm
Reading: 4700,rpm
